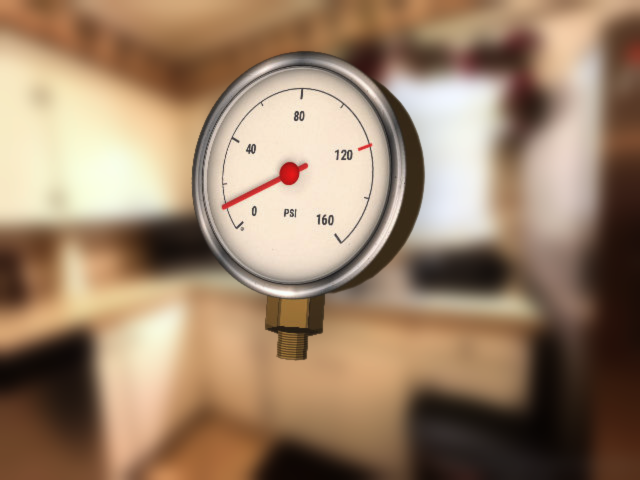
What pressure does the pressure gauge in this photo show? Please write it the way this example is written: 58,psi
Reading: 10,psi
